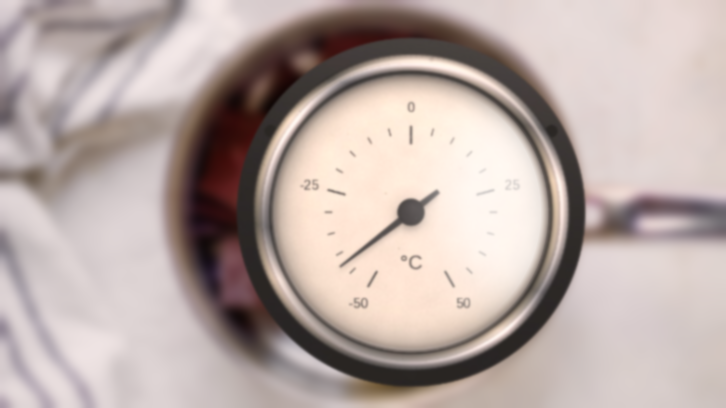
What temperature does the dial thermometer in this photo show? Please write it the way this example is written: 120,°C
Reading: -42.5,°C
